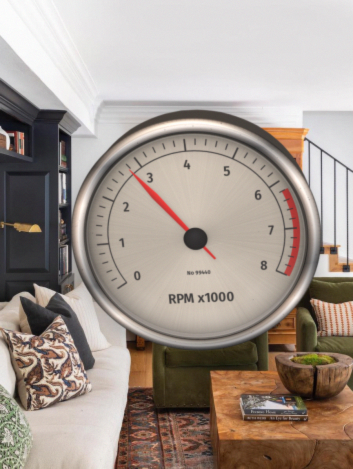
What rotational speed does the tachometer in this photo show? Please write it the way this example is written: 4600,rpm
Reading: 2800,rpm
